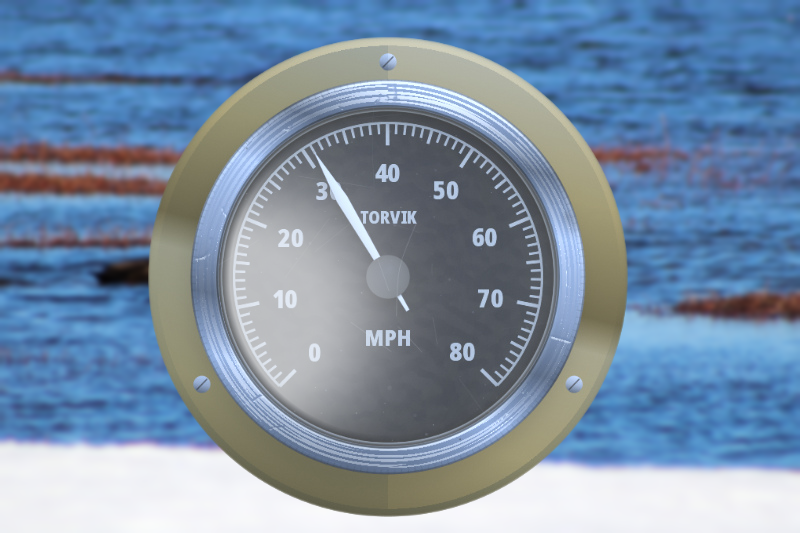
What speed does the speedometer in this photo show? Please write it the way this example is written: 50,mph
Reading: 31,mph
